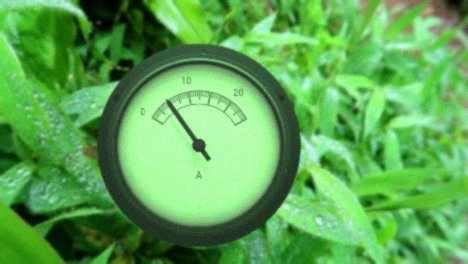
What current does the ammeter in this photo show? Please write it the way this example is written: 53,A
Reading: 5,A
